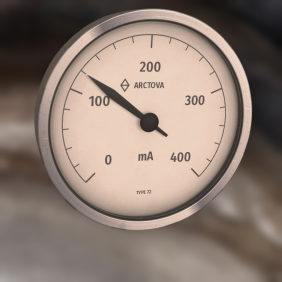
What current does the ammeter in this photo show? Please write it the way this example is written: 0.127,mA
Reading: 120,mA
